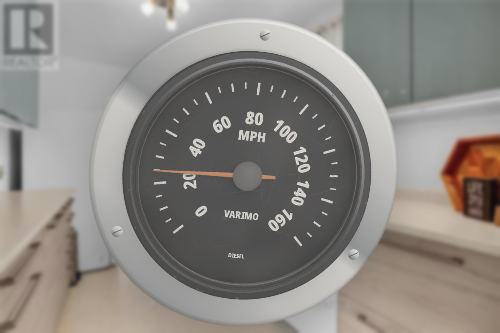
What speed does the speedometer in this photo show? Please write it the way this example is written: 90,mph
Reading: 25,mph
